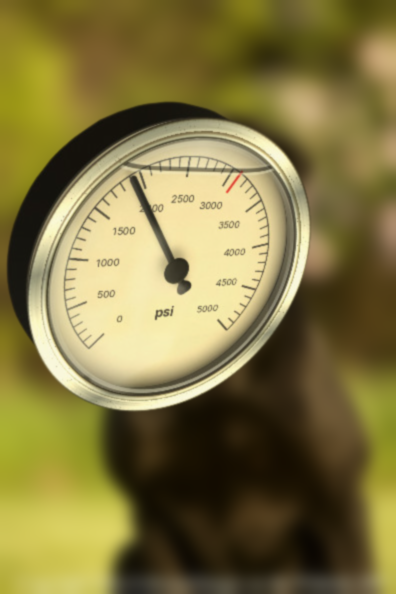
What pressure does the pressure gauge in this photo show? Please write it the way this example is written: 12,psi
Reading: 1900,psi
